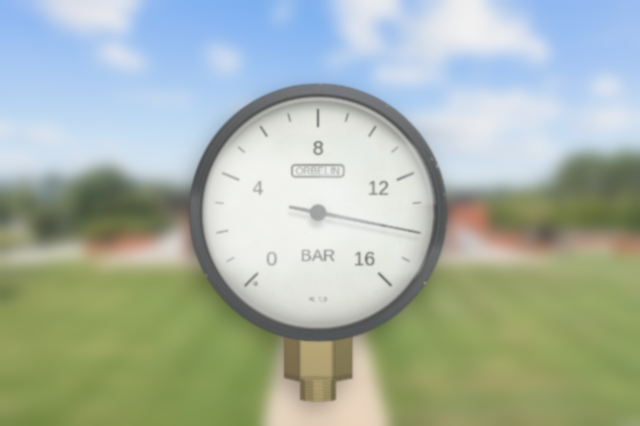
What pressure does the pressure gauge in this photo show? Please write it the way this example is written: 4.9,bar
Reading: 14,bar
